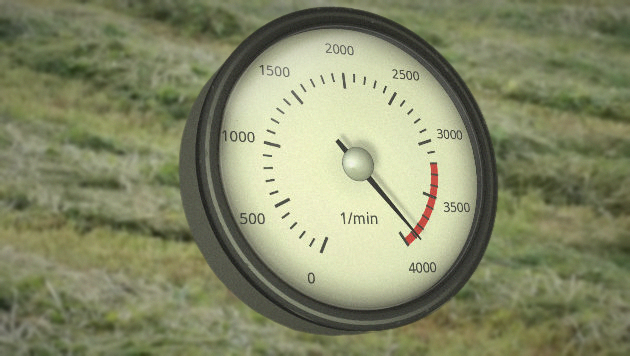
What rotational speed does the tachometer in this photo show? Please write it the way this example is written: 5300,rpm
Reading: 3900,rpm
